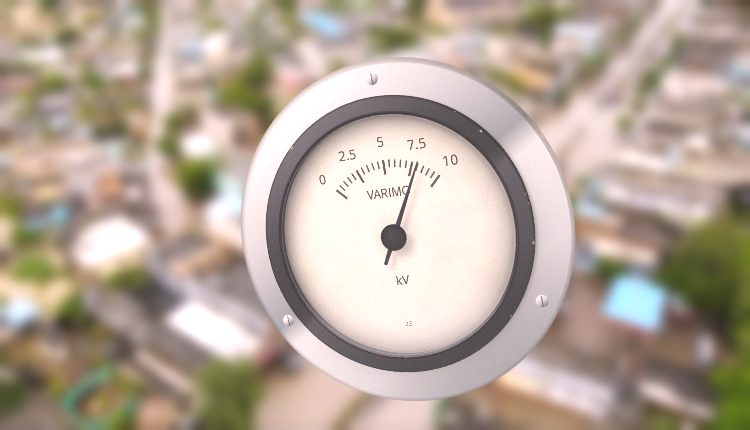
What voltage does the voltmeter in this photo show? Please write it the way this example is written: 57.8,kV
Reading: 8,kV
